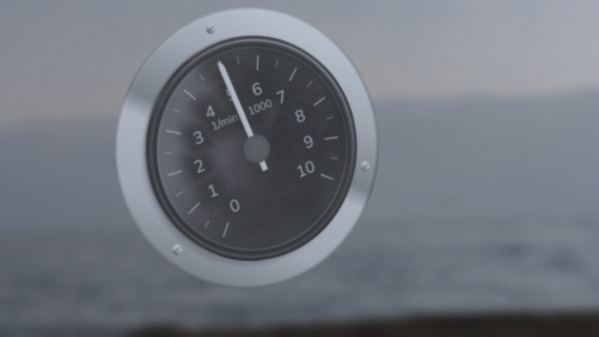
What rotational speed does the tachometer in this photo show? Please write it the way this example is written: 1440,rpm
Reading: 5000,rpm
